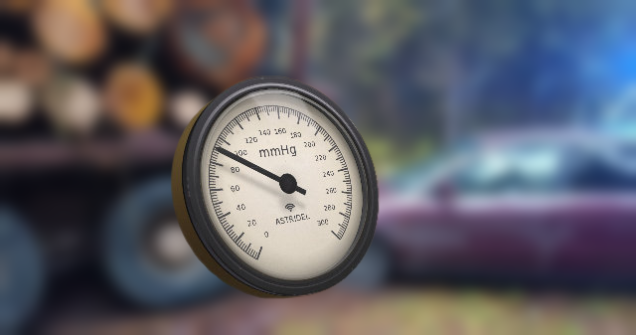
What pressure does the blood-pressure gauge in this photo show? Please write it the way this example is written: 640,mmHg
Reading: 90,mmHg
